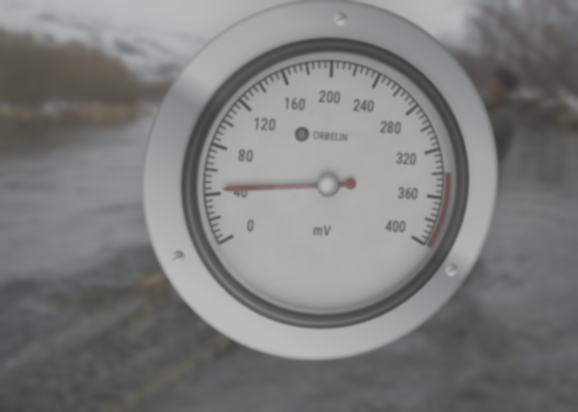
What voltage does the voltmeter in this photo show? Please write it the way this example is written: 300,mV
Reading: 45,mV
